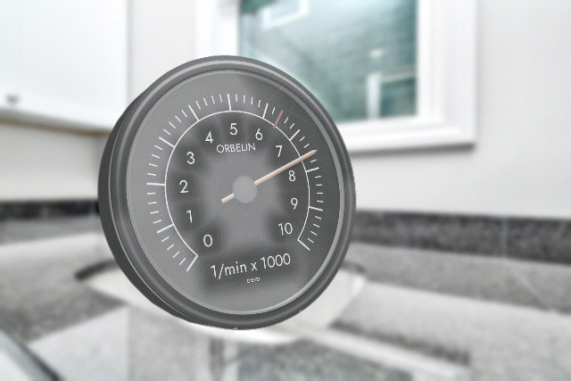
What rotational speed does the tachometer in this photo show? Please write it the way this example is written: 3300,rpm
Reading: 7600,rpm
